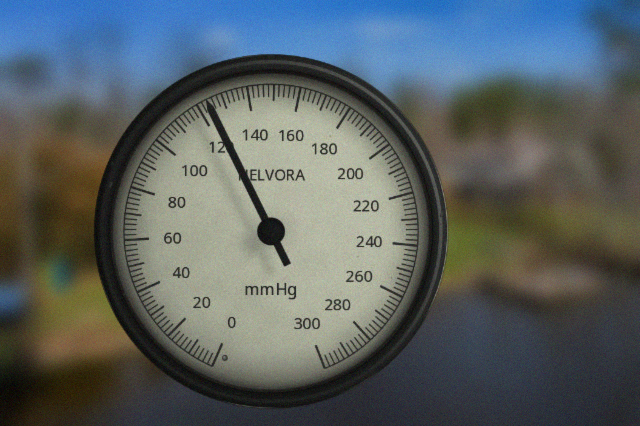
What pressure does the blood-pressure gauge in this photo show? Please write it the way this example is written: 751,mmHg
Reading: 124,mmHg
